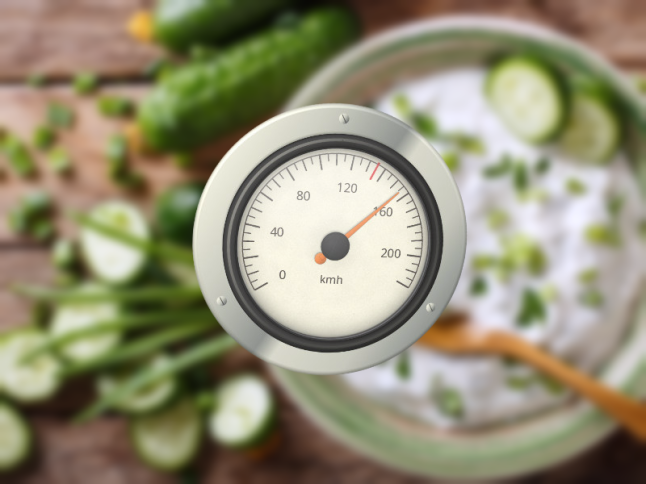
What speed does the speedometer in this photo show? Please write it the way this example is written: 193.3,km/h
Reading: 155,km/h
